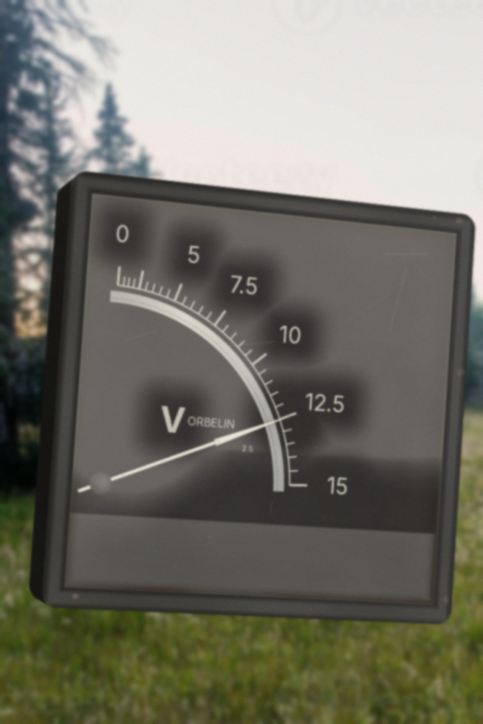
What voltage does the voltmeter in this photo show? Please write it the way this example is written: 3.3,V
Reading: 12.5,V
